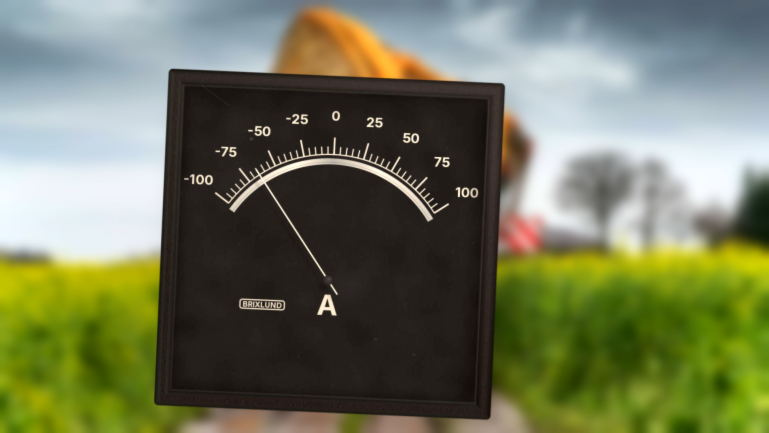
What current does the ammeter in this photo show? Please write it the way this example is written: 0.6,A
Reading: -65,A
